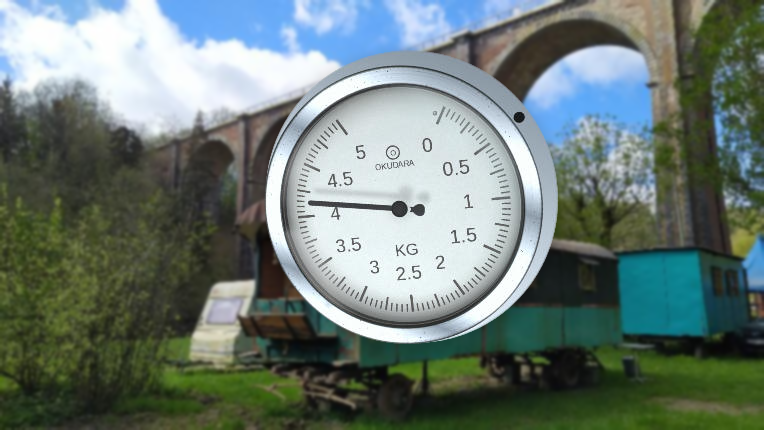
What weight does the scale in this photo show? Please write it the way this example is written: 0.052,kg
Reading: 4.15,kg
